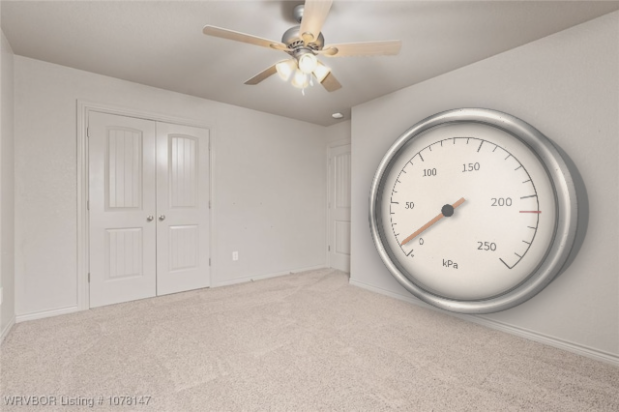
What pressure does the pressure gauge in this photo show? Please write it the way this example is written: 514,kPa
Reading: 10,kPa
